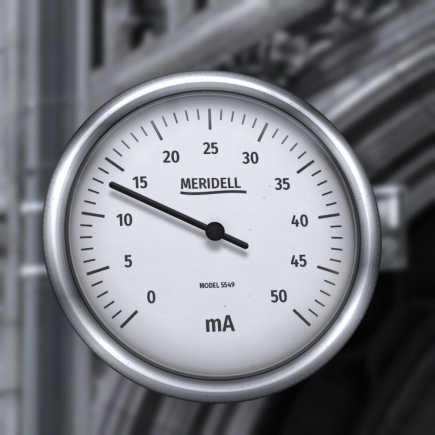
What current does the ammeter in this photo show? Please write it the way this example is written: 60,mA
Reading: 13,mA
